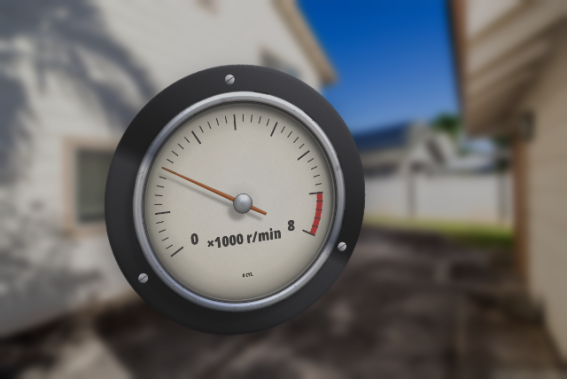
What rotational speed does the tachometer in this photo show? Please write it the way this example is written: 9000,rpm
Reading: 2000,rpm
